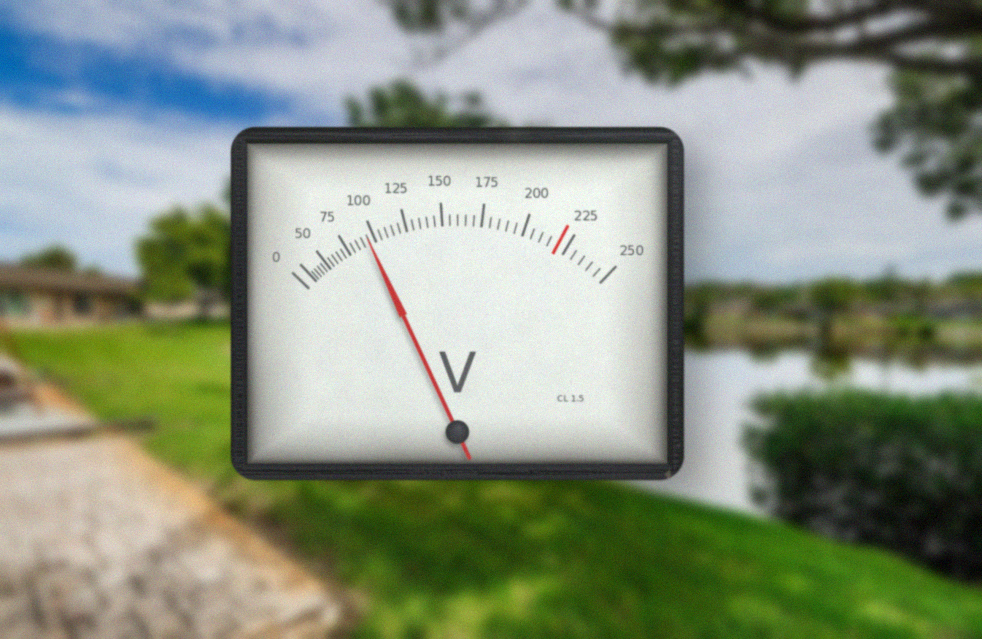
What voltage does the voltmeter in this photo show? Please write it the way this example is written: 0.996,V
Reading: 95,V
